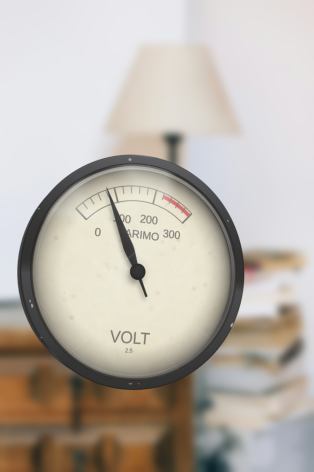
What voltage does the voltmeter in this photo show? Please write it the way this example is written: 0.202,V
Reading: 80,V
